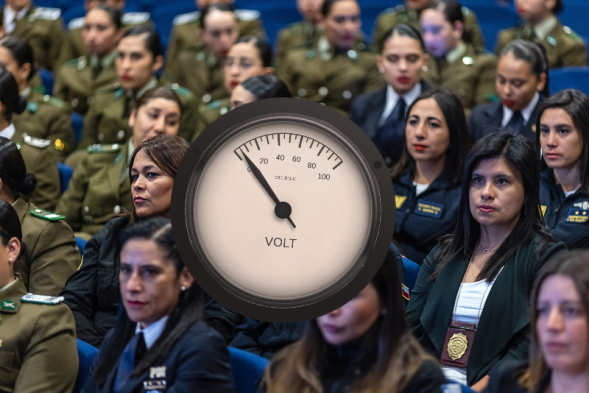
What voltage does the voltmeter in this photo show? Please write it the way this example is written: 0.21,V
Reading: 5,V
